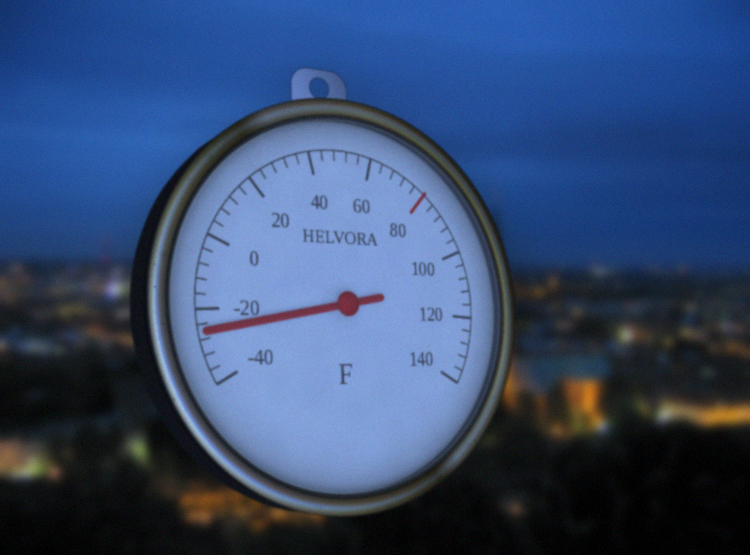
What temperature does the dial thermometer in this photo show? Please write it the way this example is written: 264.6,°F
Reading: -26,°F
